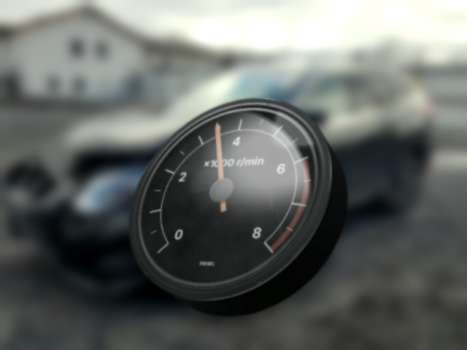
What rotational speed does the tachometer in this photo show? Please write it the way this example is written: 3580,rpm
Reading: 3500,rpm
